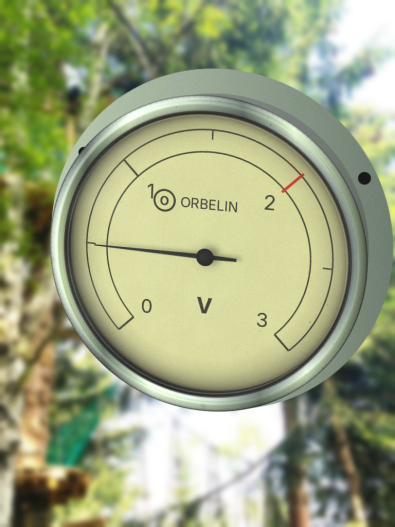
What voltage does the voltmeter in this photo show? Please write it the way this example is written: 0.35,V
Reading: 0.5,V
